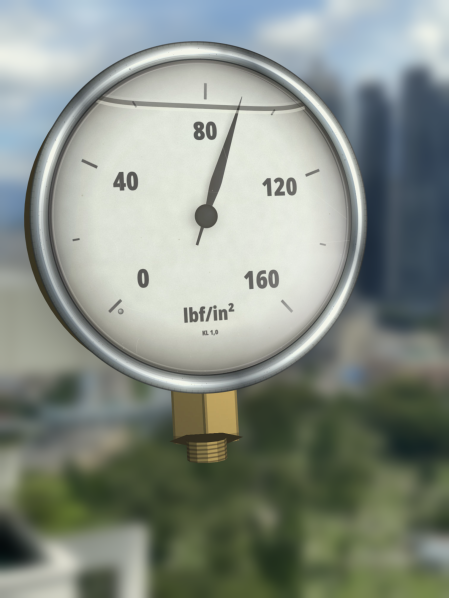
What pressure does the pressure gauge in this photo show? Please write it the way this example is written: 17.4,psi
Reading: 90,psi
